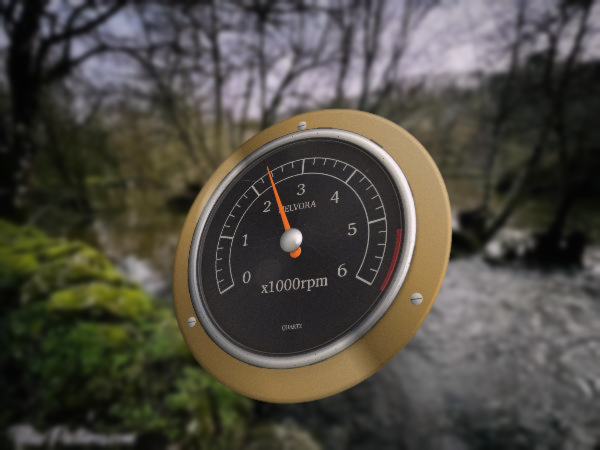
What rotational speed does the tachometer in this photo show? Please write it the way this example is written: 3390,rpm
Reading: 2400,rpm
